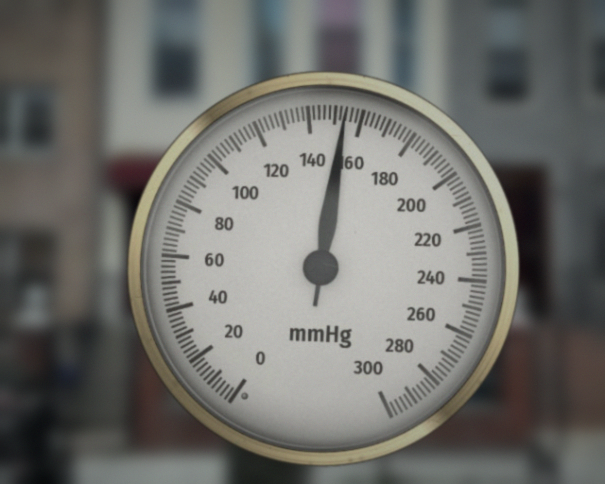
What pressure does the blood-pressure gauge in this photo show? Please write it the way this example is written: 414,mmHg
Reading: 154,mmHg
